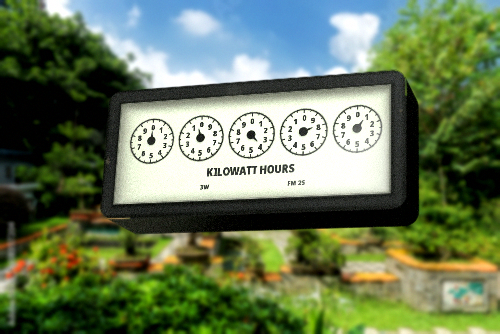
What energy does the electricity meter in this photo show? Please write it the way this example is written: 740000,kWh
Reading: 381,kWh
